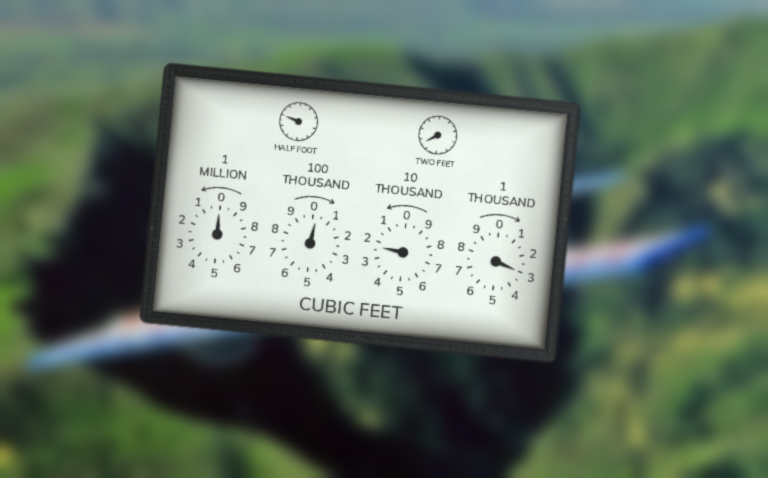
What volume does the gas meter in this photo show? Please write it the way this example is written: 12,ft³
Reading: 2300,ft³
